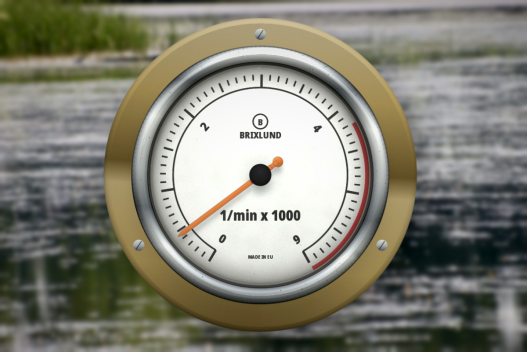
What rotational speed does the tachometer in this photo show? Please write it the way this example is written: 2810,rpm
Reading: 450,rpm
